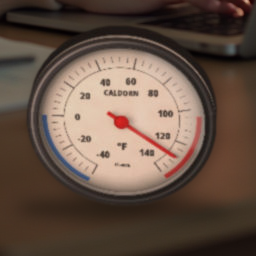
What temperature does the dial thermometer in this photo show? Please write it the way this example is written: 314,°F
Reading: 128,°F
